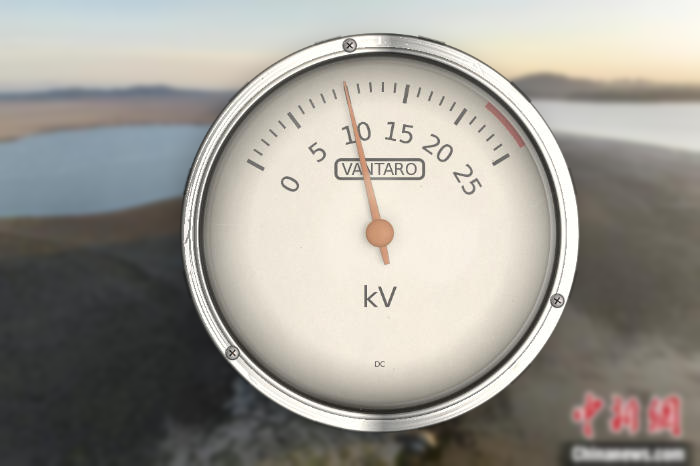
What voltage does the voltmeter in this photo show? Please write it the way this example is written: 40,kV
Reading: 10,kV
